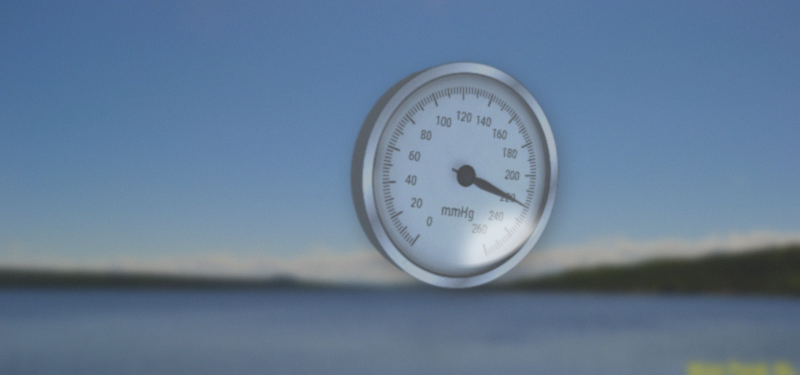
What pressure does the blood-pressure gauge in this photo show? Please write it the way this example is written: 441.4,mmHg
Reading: 220,mmHg
